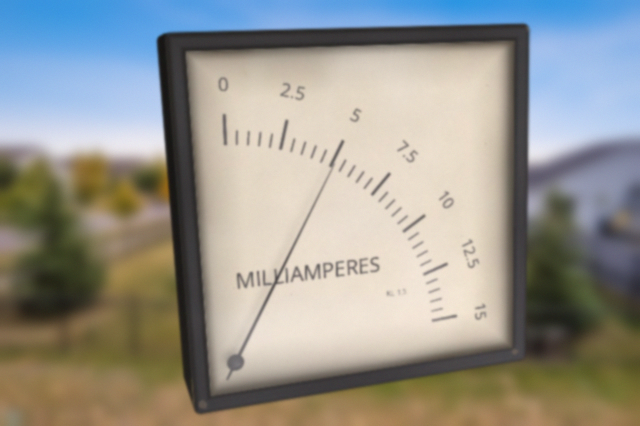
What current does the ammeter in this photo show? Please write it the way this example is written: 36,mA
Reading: 5,mA
